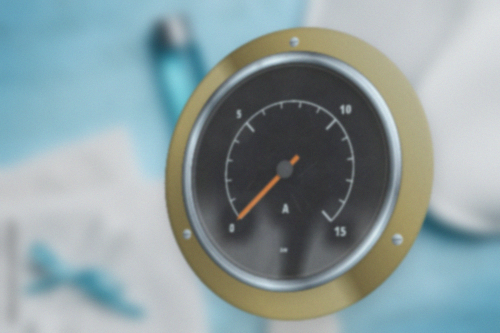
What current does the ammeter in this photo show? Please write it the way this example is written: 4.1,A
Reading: 0,A
